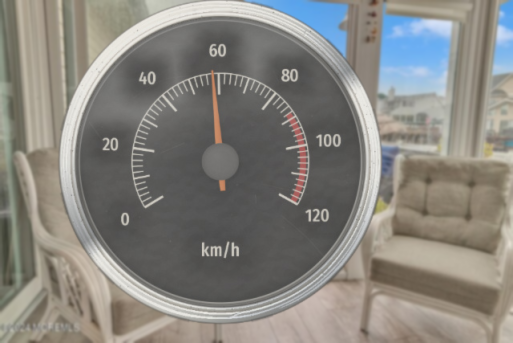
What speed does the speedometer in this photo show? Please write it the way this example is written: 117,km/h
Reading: 58,km/h
